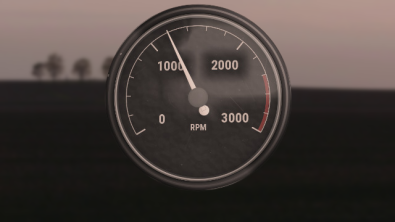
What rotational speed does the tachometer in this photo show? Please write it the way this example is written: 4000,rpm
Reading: 1200,rpm
